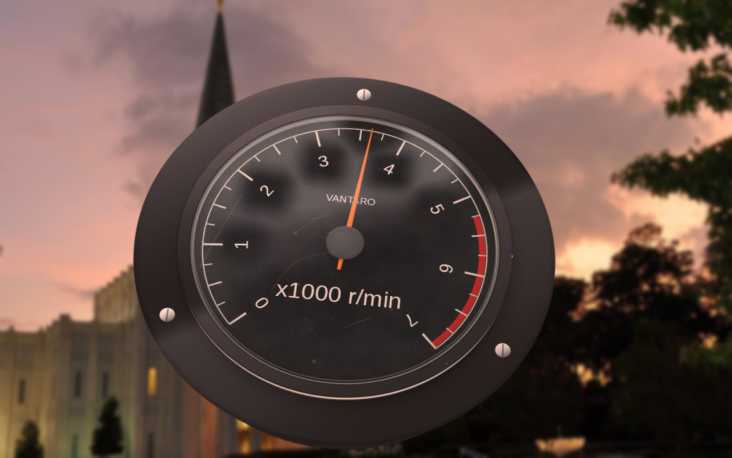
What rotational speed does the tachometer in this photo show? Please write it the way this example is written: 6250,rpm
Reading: 3625,rpm
